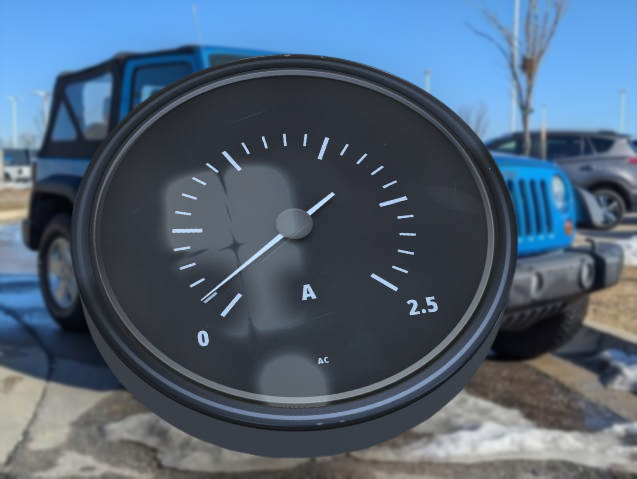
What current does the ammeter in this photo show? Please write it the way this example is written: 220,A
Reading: 0.1,A
